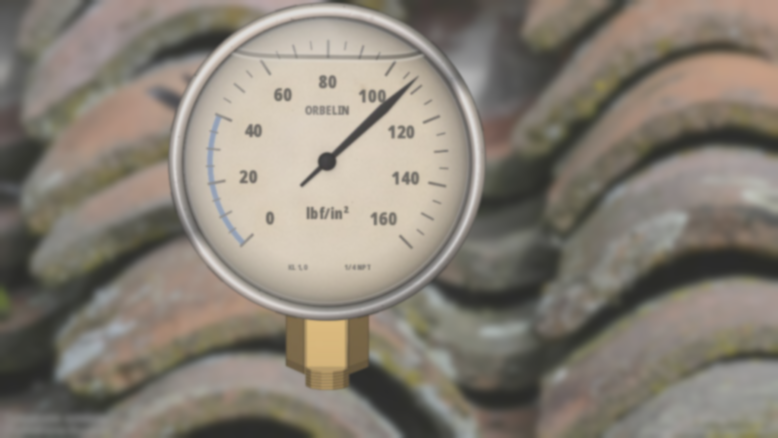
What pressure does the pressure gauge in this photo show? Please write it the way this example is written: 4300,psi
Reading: 107.5,psi
